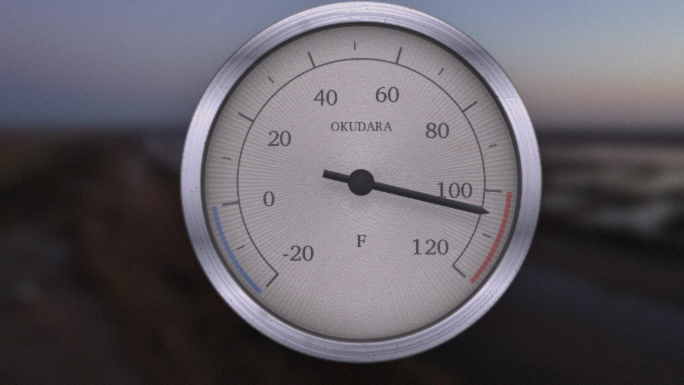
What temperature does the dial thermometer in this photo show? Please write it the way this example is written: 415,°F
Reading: 105,°F
